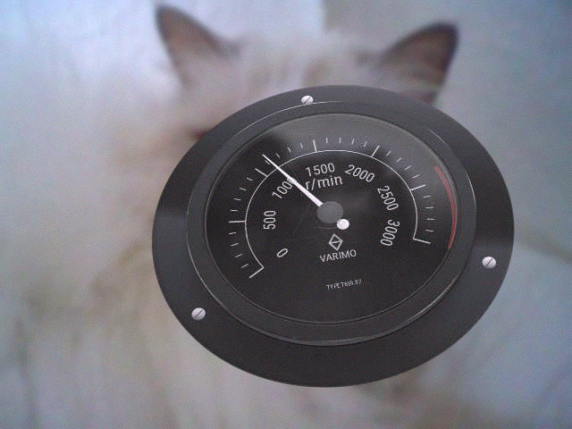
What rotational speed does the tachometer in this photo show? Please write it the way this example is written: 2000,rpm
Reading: 1100,rpm
